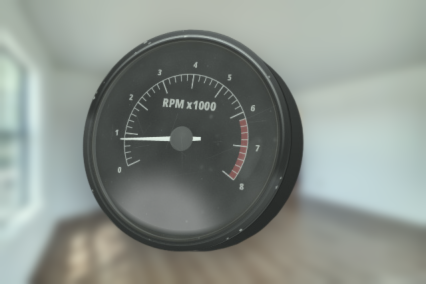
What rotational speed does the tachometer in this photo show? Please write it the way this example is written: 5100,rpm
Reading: 800,rpm
